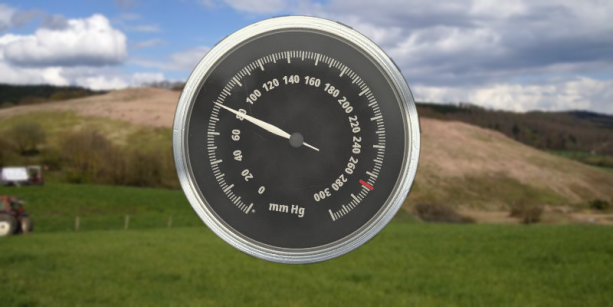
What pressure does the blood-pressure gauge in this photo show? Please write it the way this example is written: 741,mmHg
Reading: 80,mmHg
